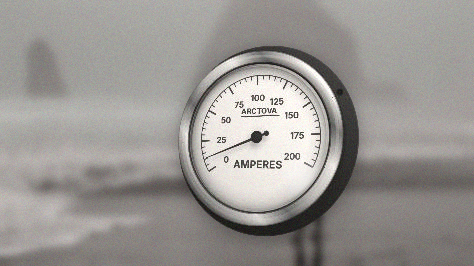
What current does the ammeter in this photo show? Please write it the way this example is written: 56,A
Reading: 10,A
